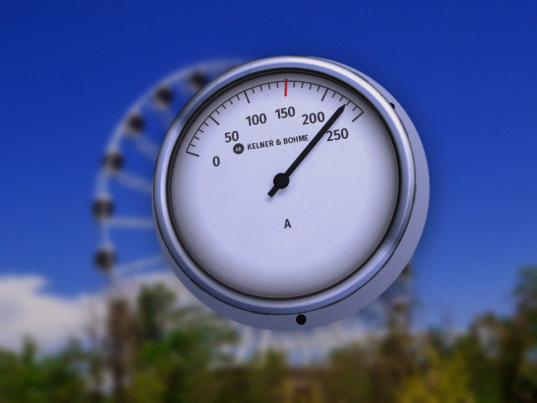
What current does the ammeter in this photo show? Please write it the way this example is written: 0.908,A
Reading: 230,A
